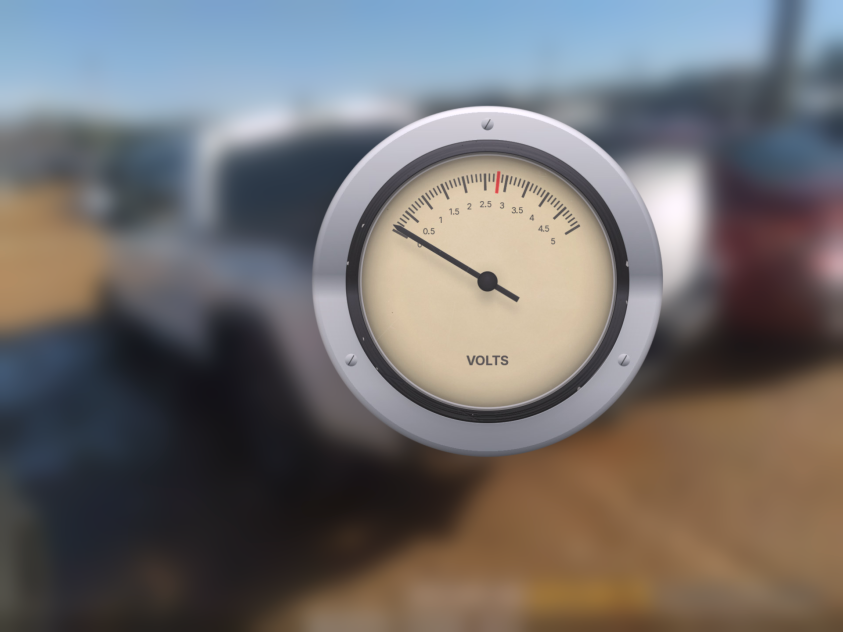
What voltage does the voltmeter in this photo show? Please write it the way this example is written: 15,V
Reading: 0.1,V
